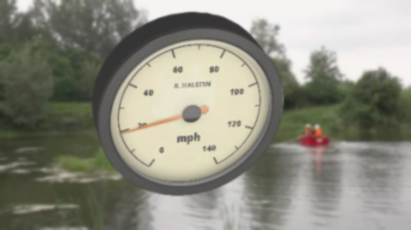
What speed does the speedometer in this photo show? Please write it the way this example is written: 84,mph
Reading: 20,mph
